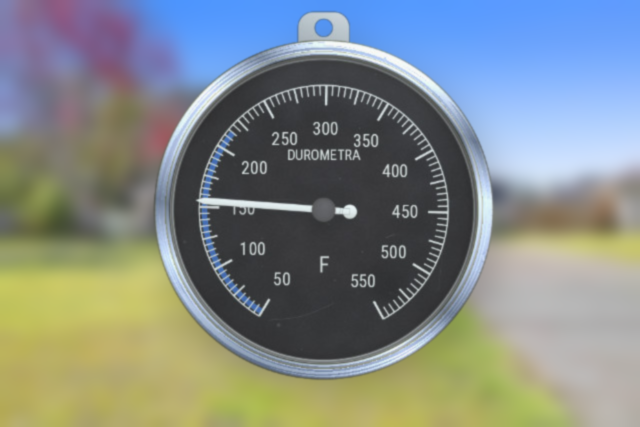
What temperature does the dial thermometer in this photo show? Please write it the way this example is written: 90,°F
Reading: 155,°F
